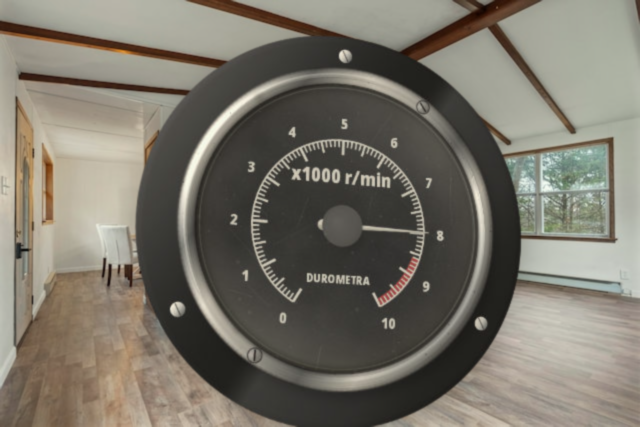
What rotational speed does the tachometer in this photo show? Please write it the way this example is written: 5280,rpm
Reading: 8000,rpm
